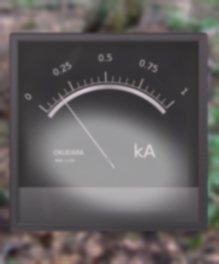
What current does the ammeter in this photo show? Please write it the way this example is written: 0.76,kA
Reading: 0.15,kA
